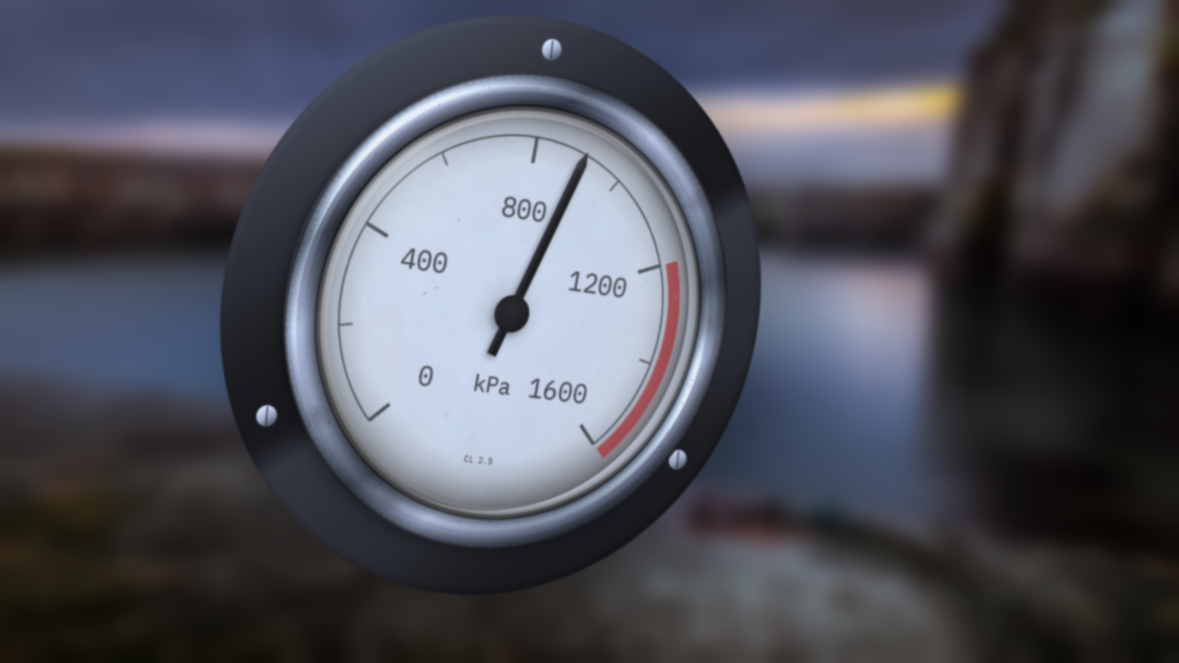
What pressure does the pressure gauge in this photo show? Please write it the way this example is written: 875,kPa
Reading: 900,kPa
